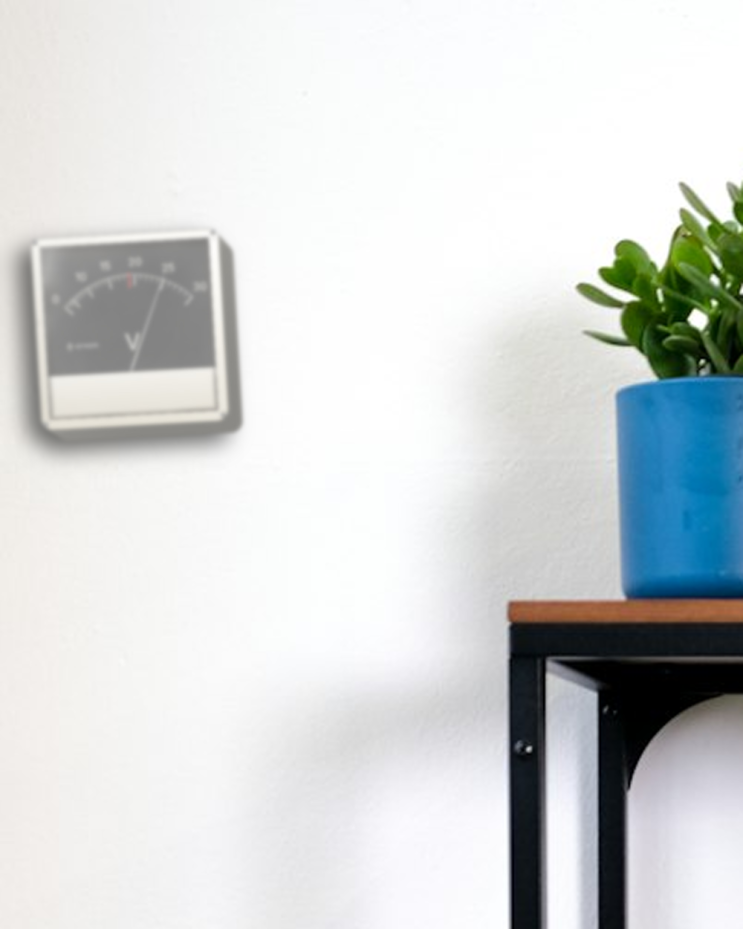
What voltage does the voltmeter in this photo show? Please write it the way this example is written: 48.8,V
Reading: 25,V
